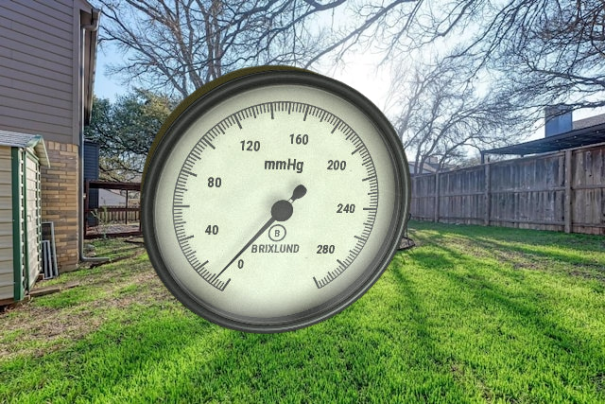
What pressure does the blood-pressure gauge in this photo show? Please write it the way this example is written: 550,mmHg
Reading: 10,mmHg
